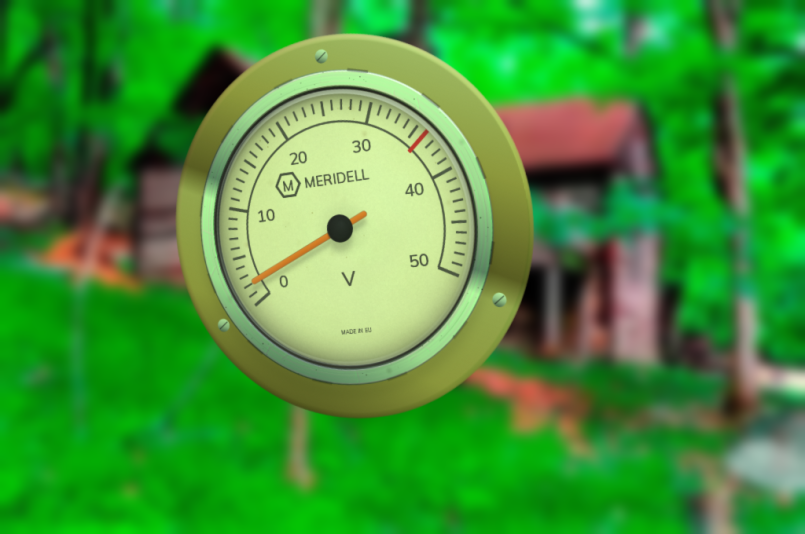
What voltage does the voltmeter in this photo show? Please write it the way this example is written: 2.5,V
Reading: 2,V
